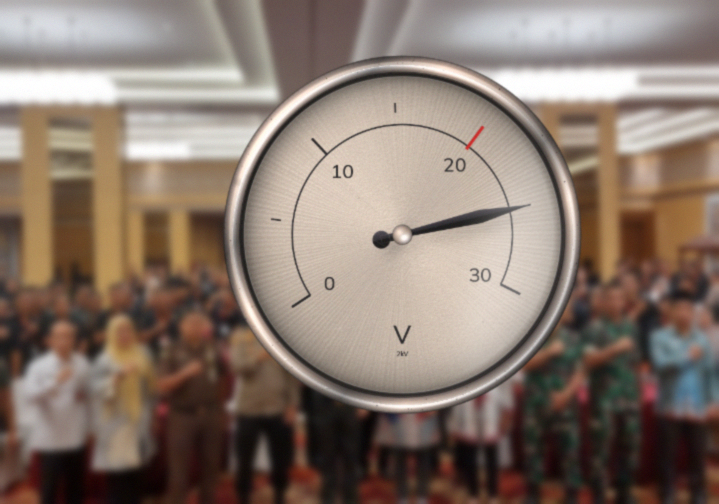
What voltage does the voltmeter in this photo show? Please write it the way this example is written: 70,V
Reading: 25,V
